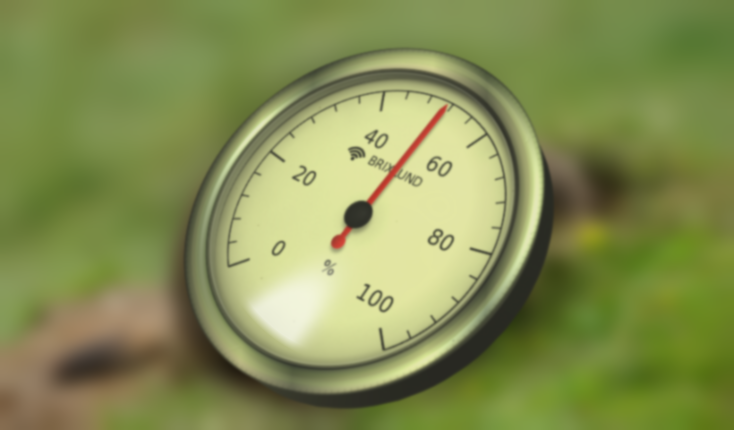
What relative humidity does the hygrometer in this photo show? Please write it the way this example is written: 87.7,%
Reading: 52,%
